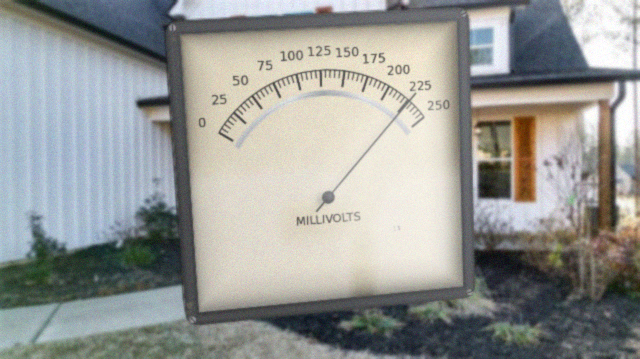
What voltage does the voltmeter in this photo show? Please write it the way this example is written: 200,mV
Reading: 225,mV
